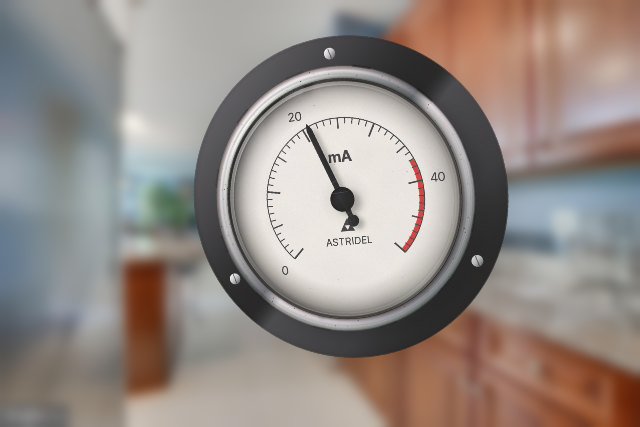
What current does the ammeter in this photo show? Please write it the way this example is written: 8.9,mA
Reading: 21,mA
